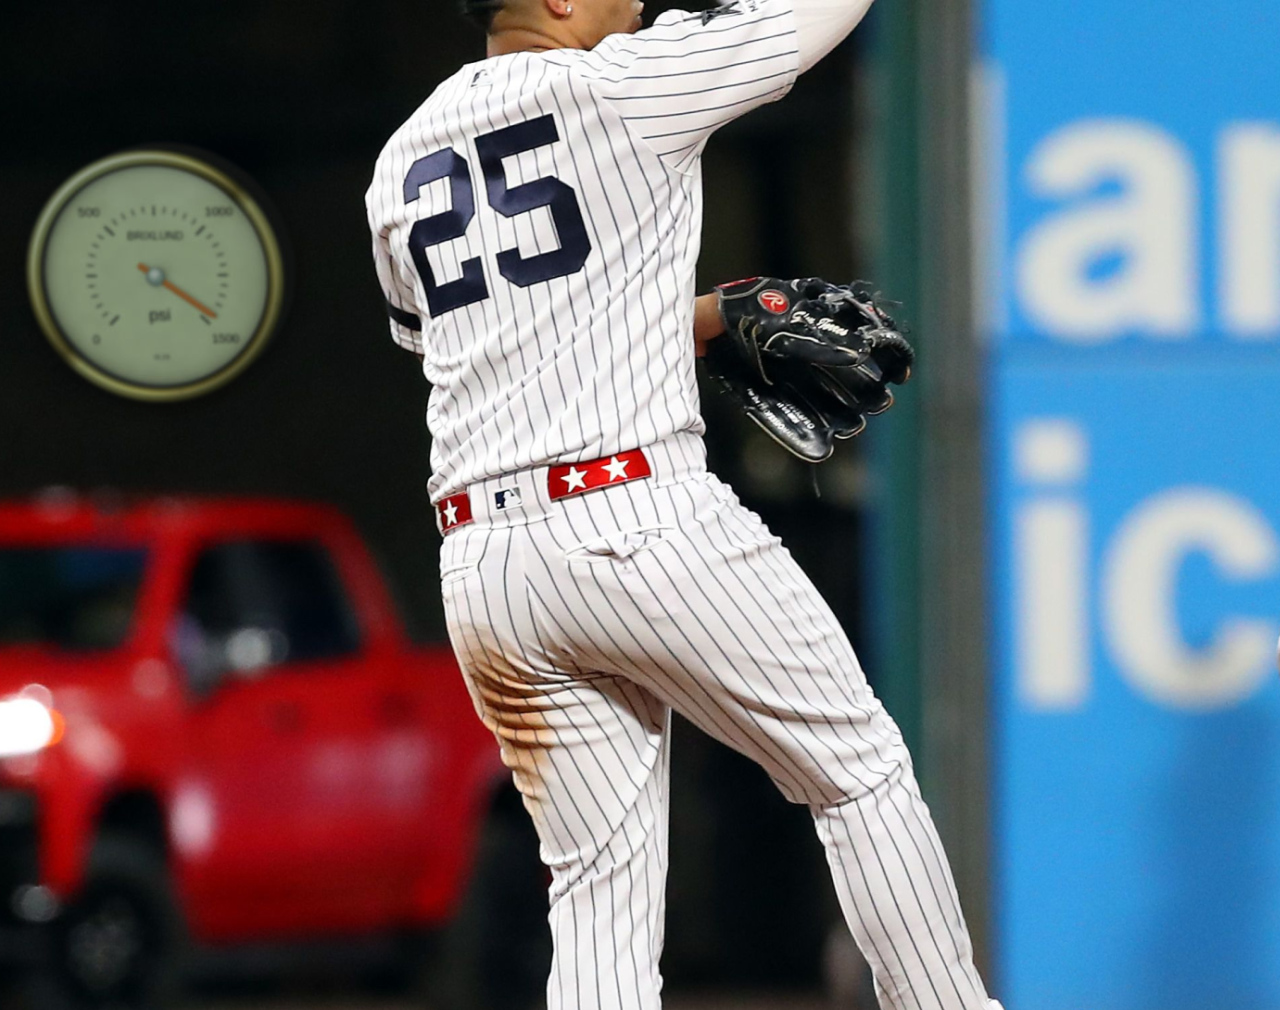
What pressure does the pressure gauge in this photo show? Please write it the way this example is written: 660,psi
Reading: 1450,psi
